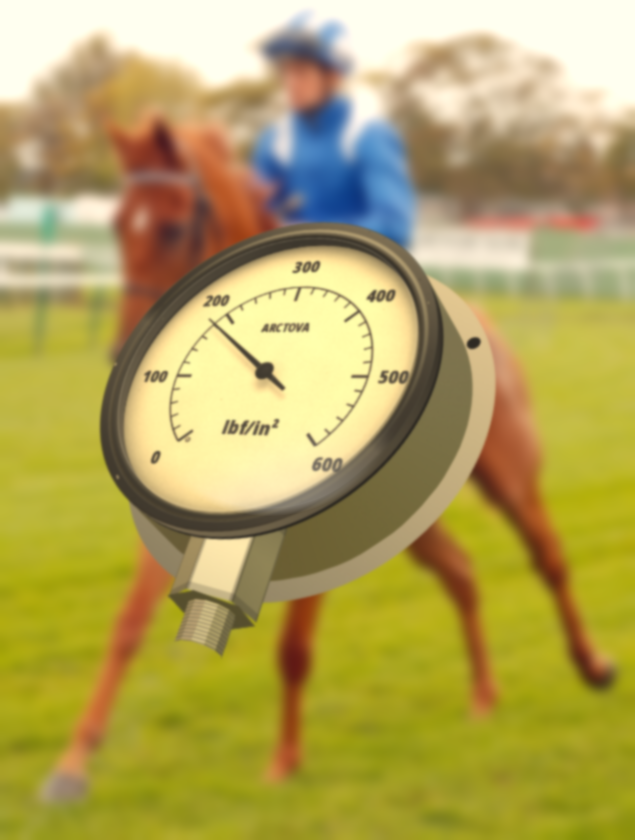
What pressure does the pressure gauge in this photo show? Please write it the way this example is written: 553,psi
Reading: 180,psi
